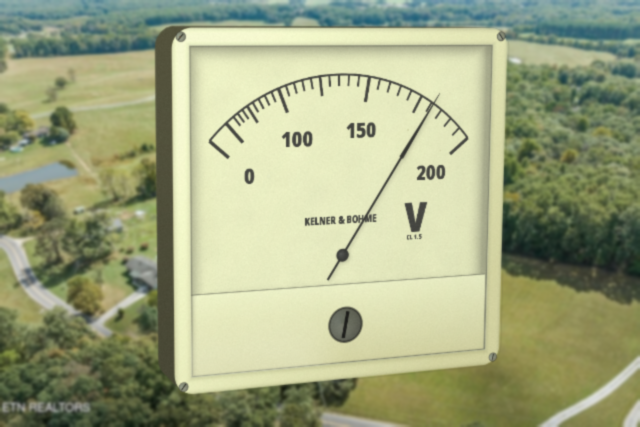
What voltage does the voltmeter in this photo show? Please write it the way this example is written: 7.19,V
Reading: 180,V
